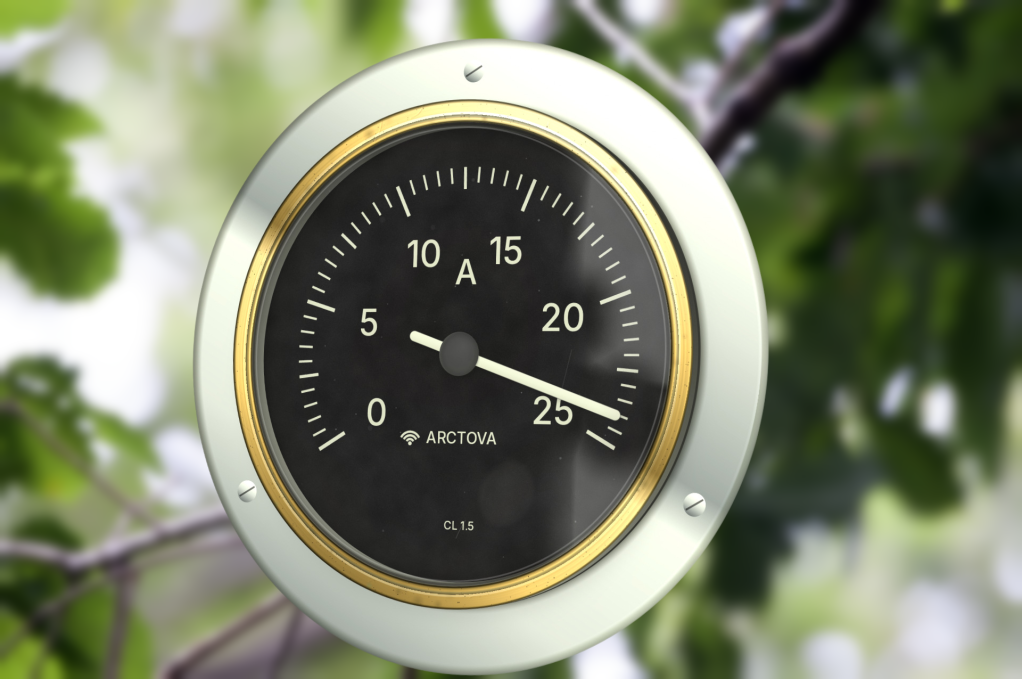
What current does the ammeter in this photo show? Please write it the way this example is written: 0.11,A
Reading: 24,A
